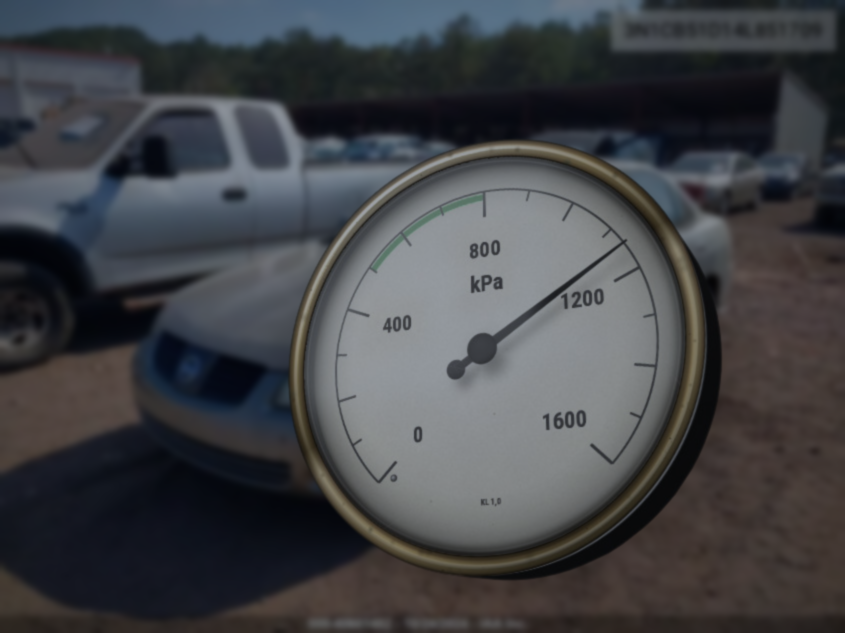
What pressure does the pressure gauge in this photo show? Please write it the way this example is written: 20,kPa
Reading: 1150,kPa
